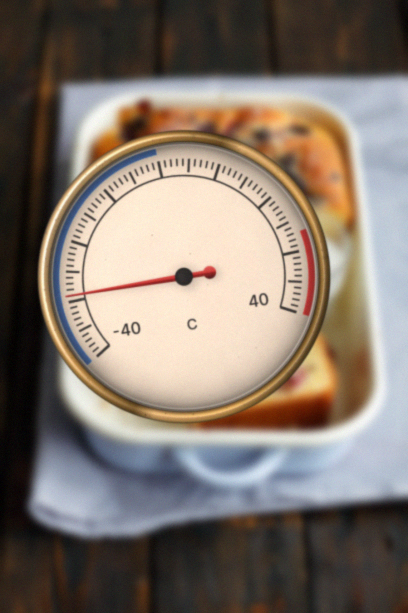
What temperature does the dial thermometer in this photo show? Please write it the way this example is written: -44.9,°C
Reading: -29,°C
